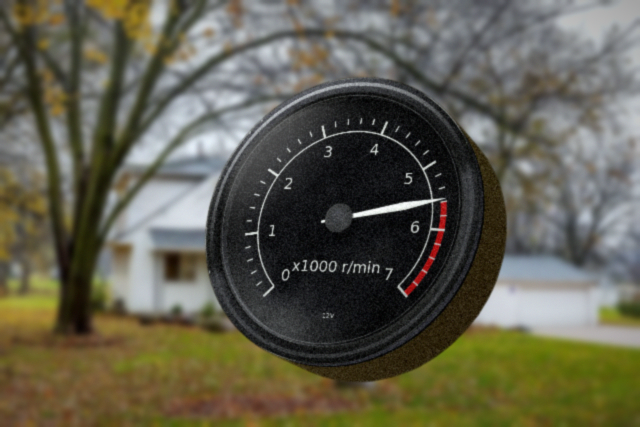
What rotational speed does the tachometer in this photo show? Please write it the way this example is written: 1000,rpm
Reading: 5600,rpm
